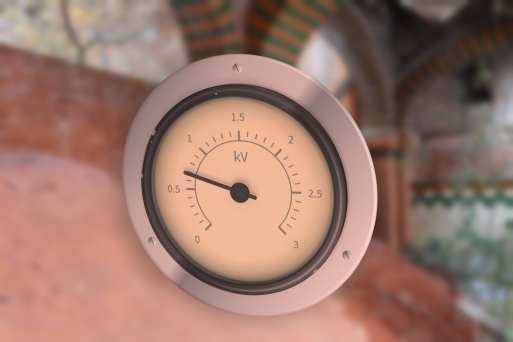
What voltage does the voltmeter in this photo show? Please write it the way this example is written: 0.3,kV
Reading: 0.7,kV
